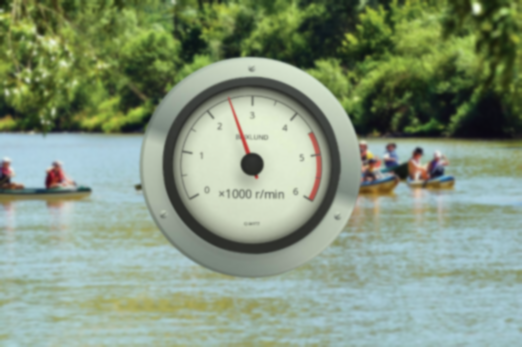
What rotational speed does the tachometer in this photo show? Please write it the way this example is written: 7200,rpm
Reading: 2500,rpm
